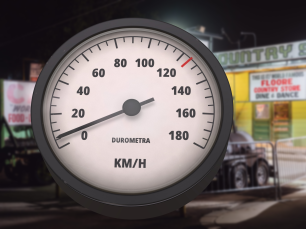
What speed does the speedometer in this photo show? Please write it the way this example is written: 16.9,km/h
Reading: 5,km/h
